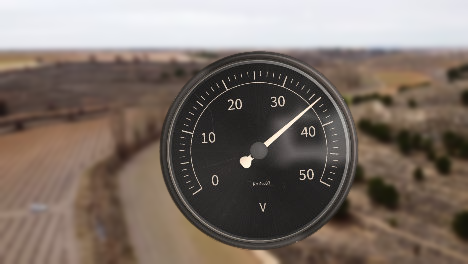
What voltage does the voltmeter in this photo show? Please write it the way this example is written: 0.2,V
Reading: 36,V
